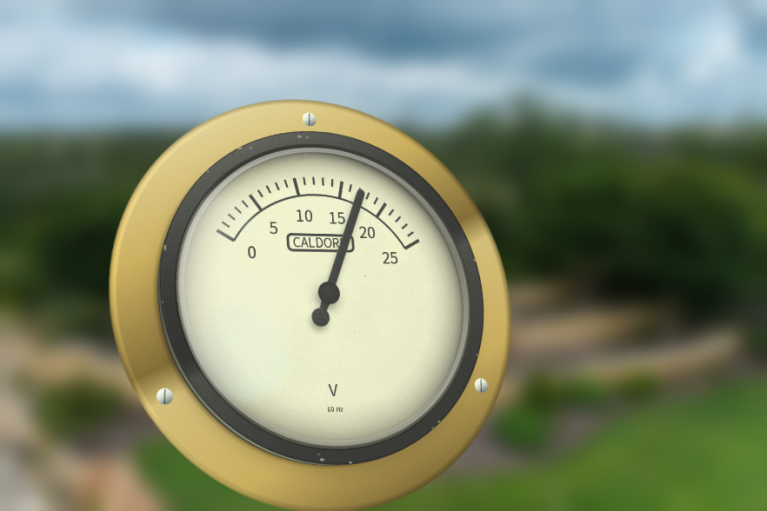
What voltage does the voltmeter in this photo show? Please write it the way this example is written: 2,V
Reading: 17,V
